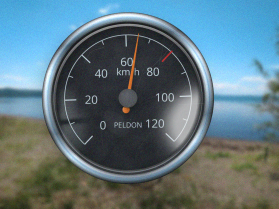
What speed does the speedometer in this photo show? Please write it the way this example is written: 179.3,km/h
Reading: 65,km/h
